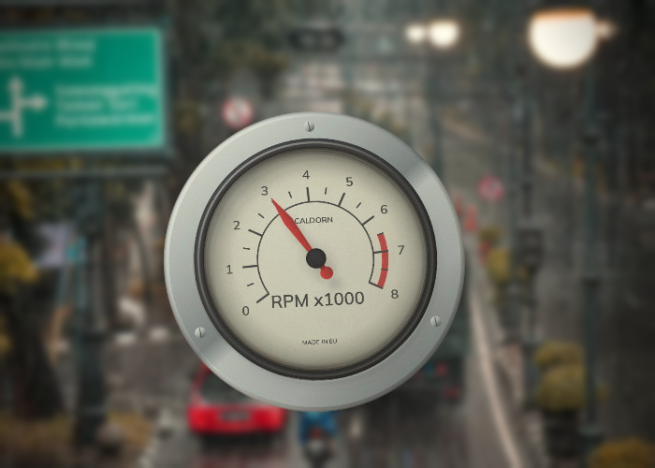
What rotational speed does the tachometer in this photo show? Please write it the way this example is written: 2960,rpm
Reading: 3000,rpm
